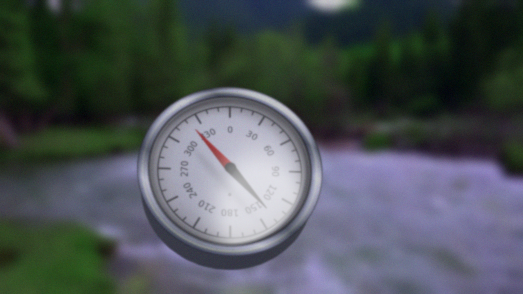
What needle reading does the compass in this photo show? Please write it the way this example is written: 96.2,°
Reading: 320,°
